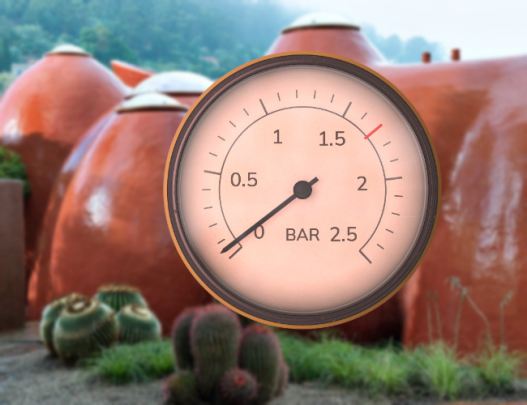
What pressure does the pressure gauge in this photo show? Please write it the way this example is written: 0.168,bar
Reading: 0.05,bar
